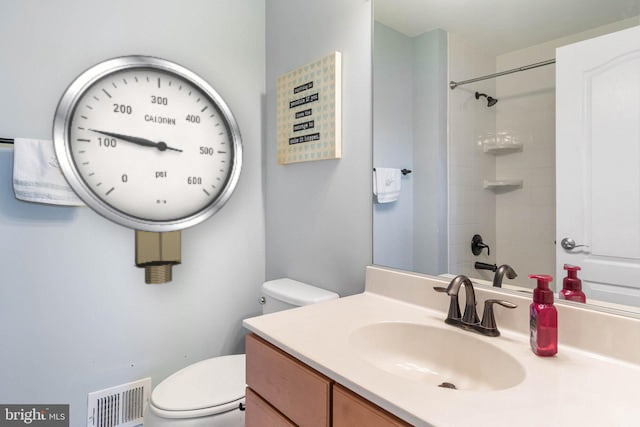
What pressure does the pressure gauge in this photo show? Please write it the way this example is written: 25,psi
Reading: 120,psi
